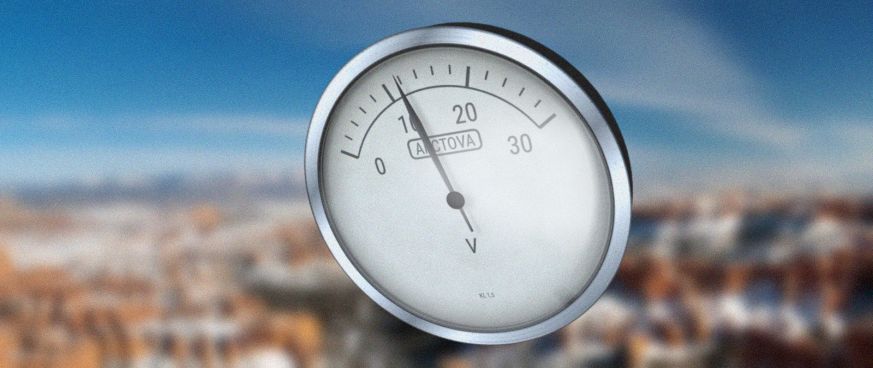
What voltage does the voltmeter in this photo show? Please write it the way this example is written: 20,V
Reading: 12,V
